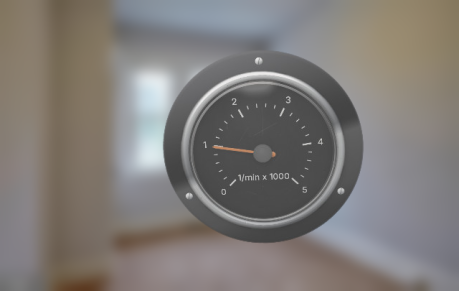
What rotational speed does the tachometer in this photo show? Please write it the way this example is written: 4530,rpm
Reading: 1000,rpm
